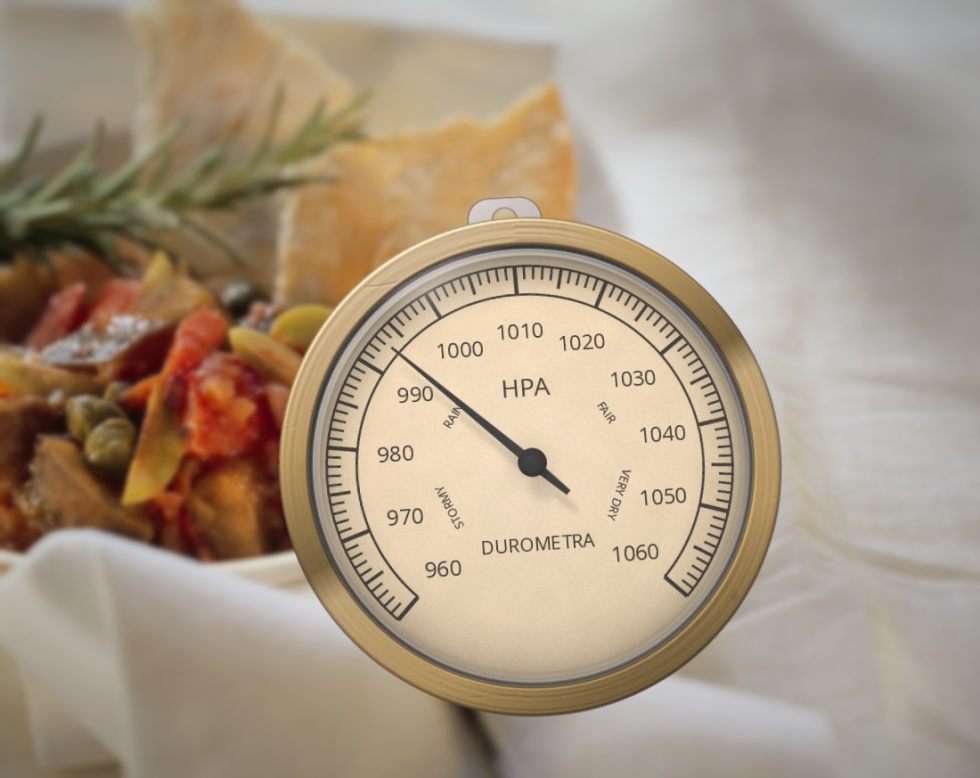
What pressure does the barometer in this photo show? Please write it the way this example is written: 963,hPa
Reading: 993,hPa
